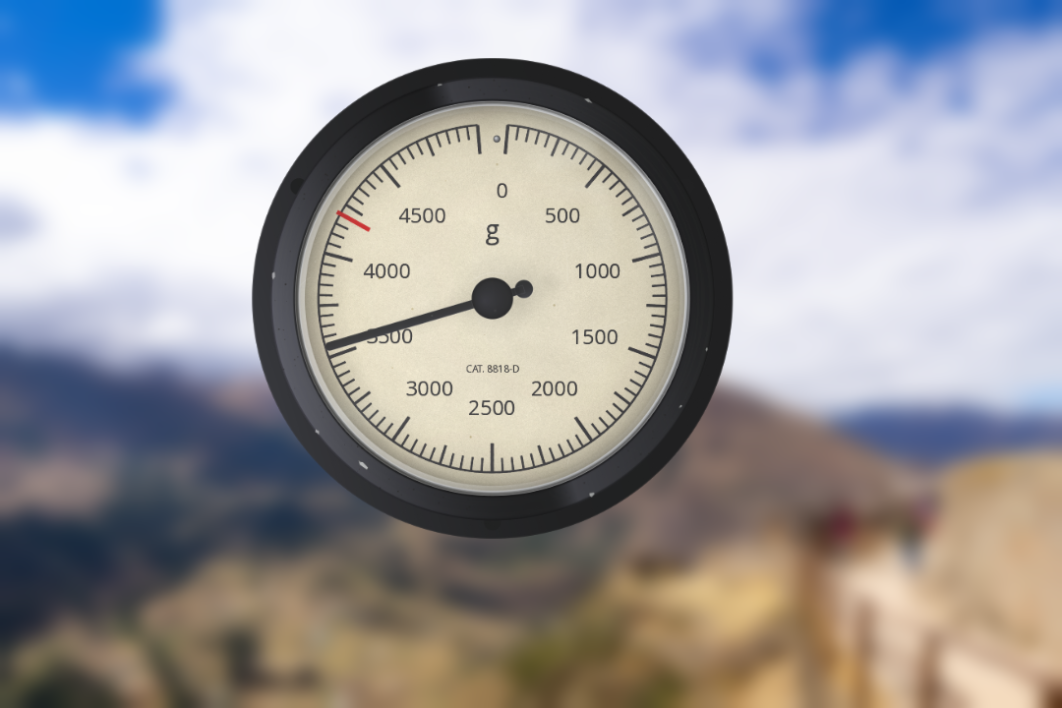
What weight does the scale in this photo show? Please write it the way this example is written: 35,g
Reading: 3550,g
